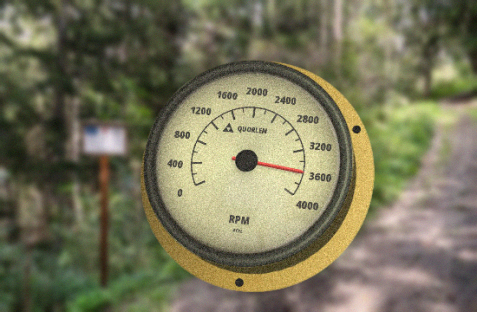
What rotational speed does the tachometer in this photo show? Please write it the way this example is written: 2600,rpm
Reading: 3600,rpm
